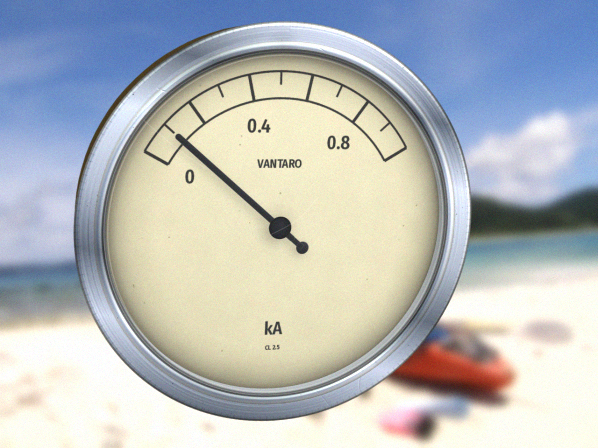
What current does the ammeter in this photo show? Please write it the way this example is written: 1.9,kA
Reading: 0.1,kA
